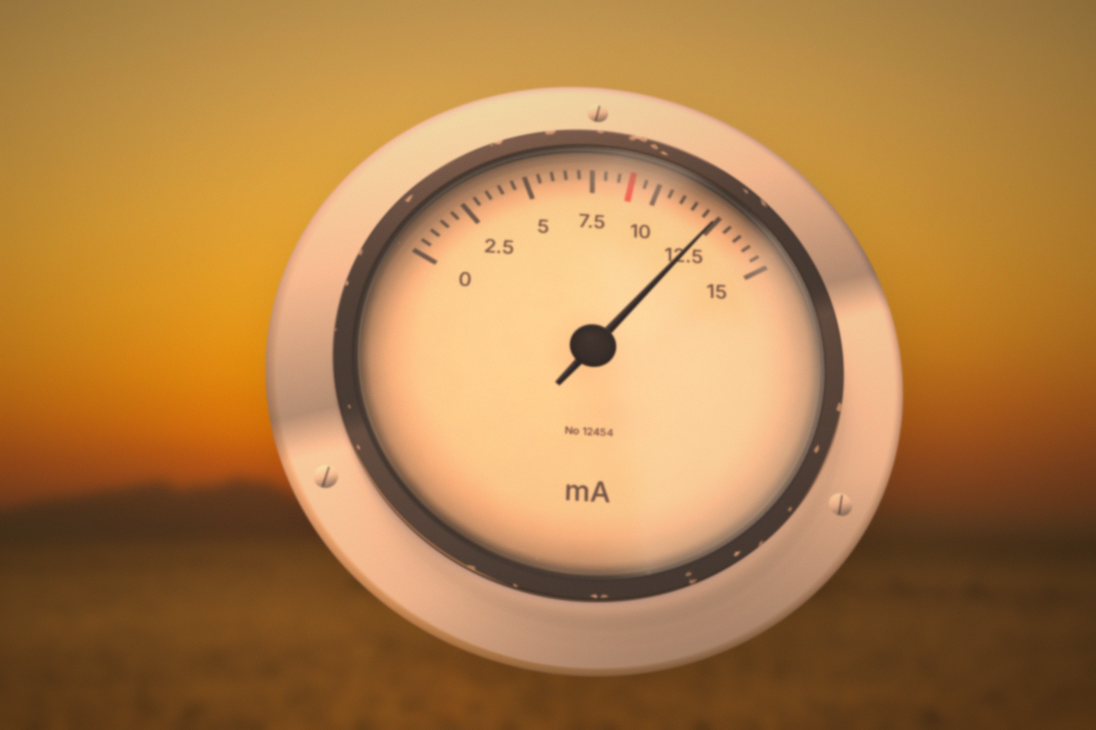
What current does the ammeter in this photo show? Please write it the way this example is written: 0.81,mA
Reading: 12.5,mA
